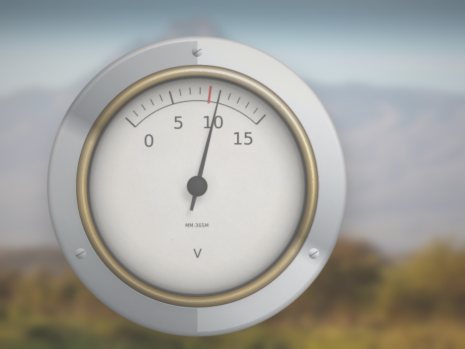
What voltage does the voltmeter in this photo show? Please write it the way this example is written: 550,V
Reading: 10,V
